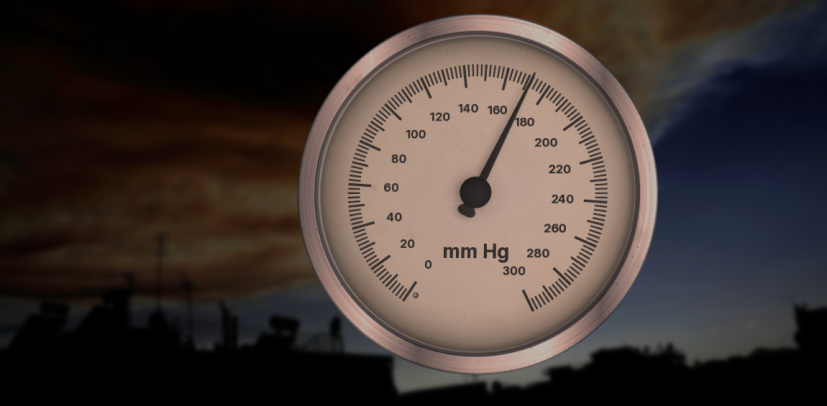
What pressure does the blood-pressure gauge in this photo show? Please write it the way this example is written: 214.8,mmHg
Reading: 172,mmHg
